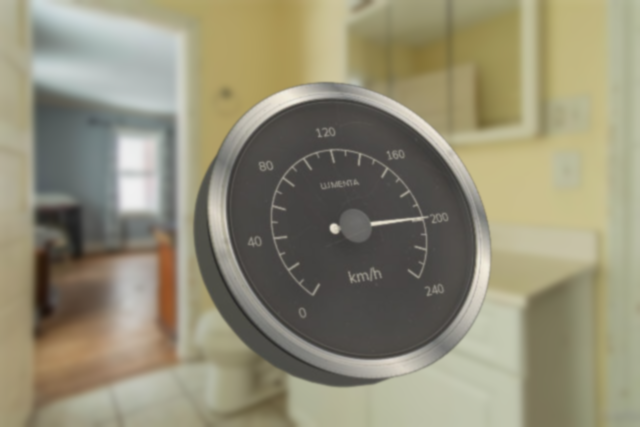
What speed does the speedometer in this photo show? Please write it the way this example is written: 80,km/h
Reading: 200,km/h
